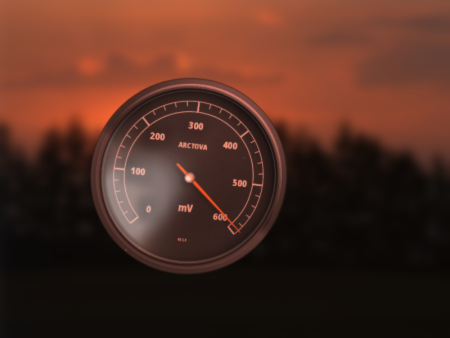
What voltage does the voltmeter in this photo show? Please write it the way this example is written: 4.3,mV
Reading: 590,mV
